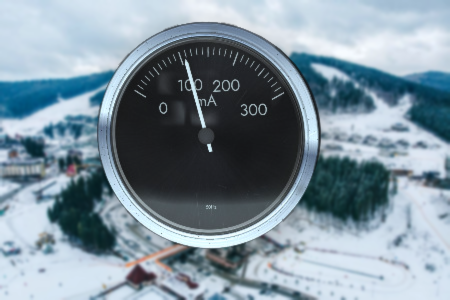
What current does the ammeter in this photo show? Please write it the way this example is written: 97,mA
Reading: 110,mA
